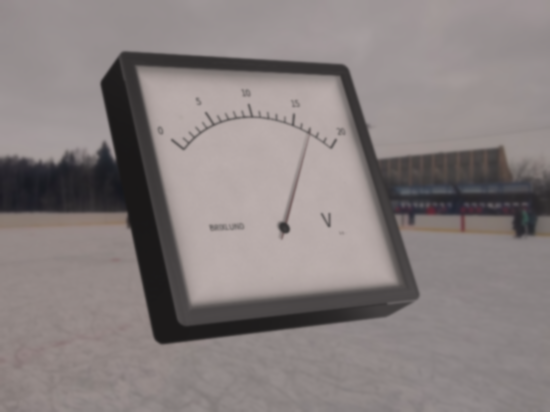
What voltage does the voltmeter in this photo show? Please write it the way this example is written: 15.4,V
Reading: 17,V
